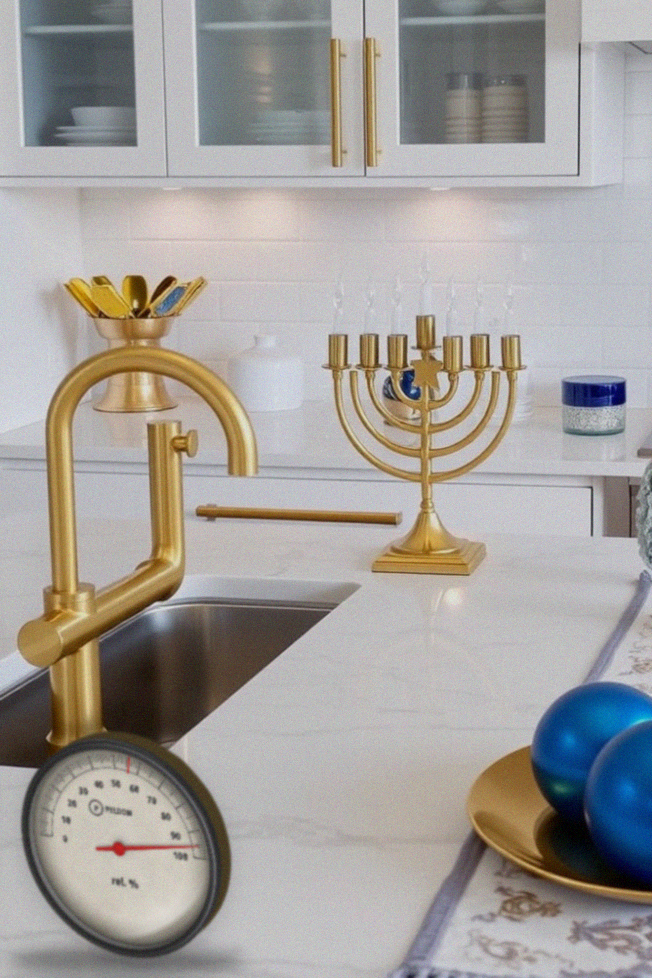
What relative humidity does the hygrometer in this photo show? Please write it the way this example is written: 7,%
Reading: 95,%
